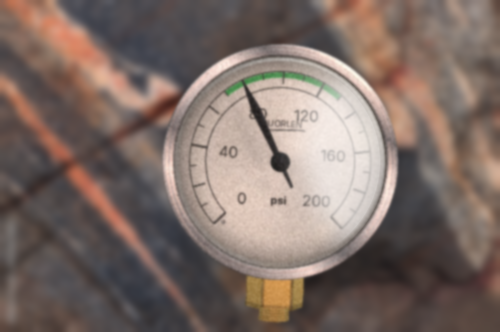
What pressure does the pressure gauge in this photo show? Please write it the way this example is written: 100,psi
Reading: 80,psi
